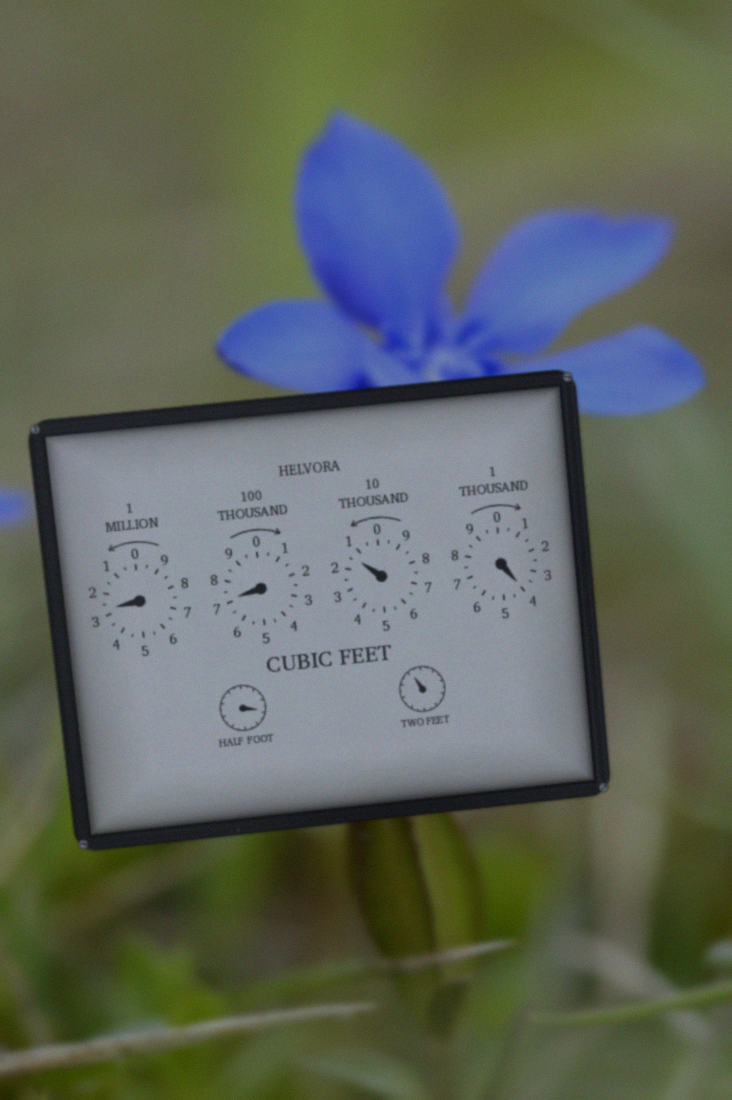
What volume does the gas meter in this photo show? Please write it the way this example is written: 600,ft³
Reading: 271400,ft³
